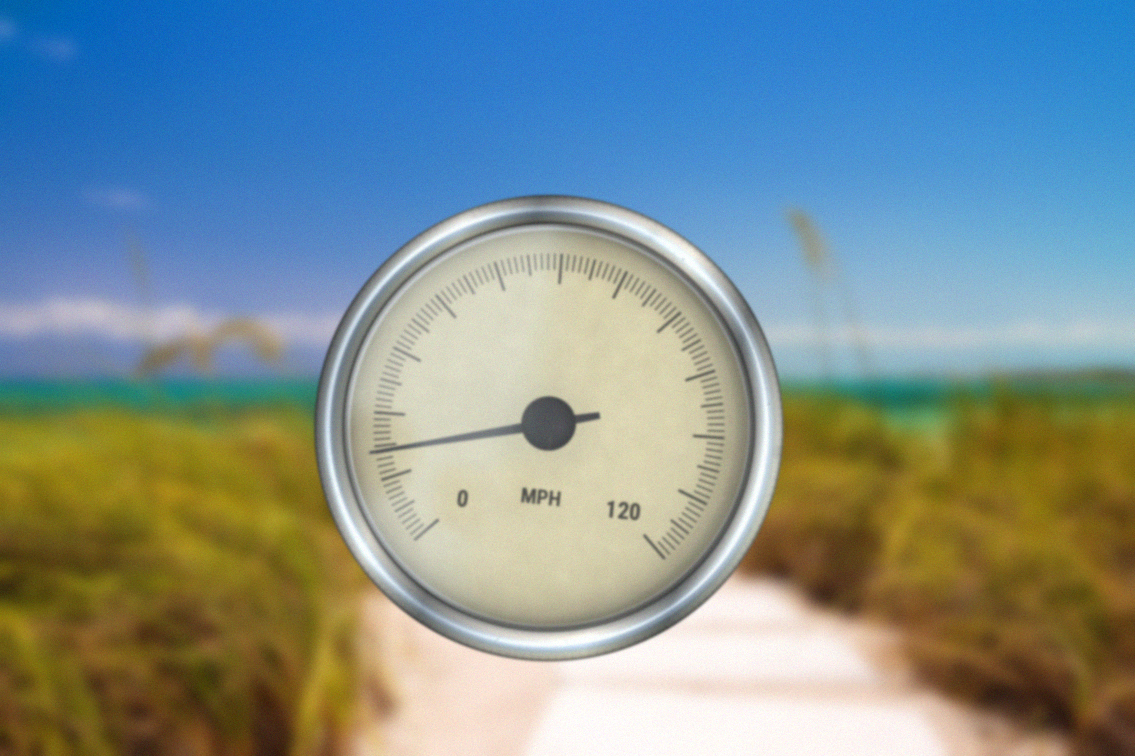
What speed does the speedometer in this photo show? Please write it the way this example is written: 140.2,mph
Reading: 14,mph
